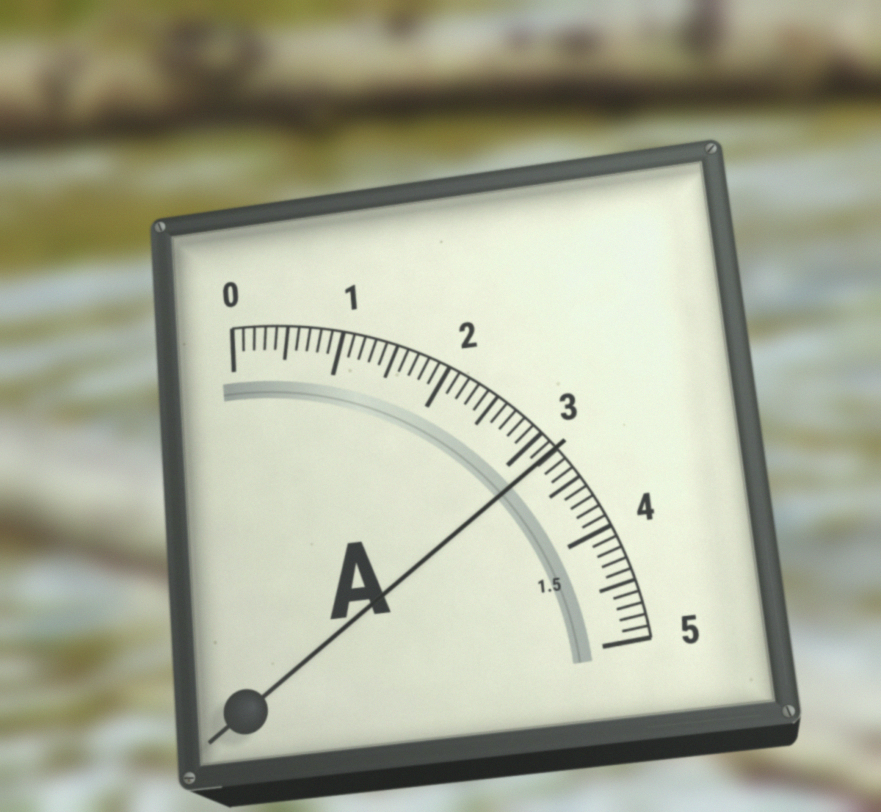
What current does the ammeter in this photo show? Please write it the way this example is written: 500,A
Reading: 3.2,A
